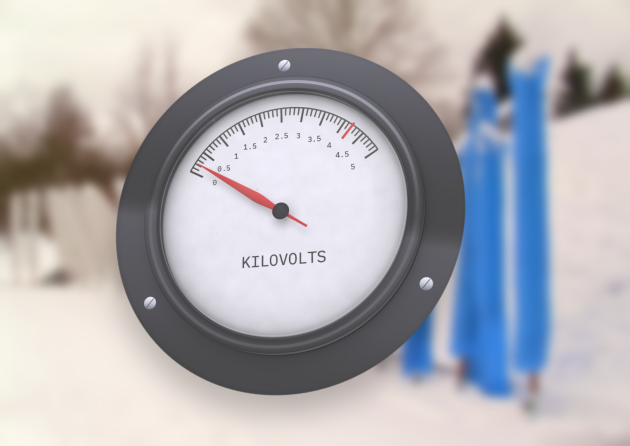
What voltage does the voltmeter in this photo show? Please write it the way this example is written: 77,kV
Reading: 0.2,kV
